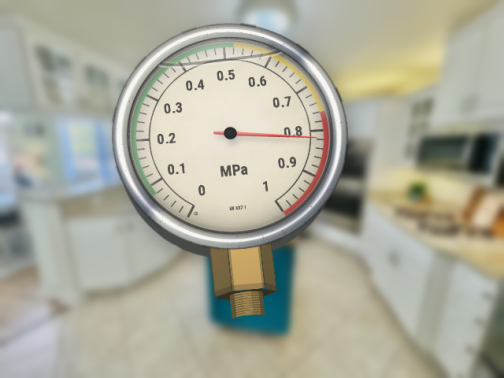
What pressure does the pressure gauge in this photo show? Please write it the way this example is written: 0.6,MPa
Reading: 0.82,MPa
